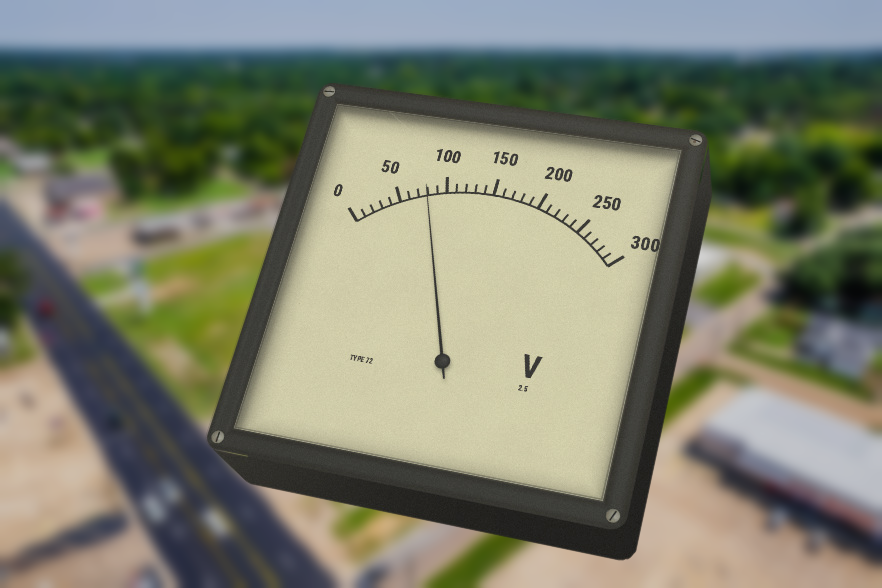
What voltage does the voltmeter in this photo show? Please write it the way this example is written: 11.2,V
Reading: 80,V
